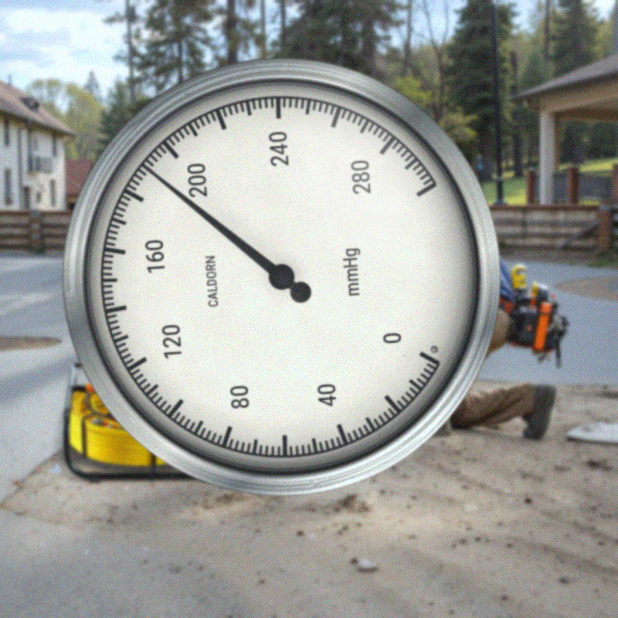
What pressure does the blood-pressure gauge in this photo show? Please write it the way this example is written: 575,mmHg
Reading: 190,mmHg
